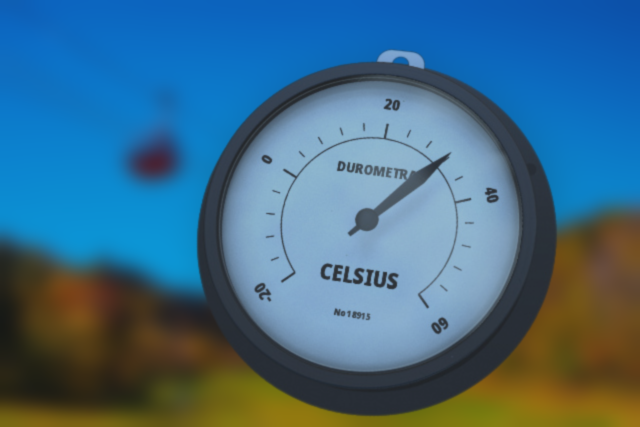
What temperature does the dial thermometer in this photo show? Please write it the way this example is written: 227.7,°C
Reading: 32,°C
